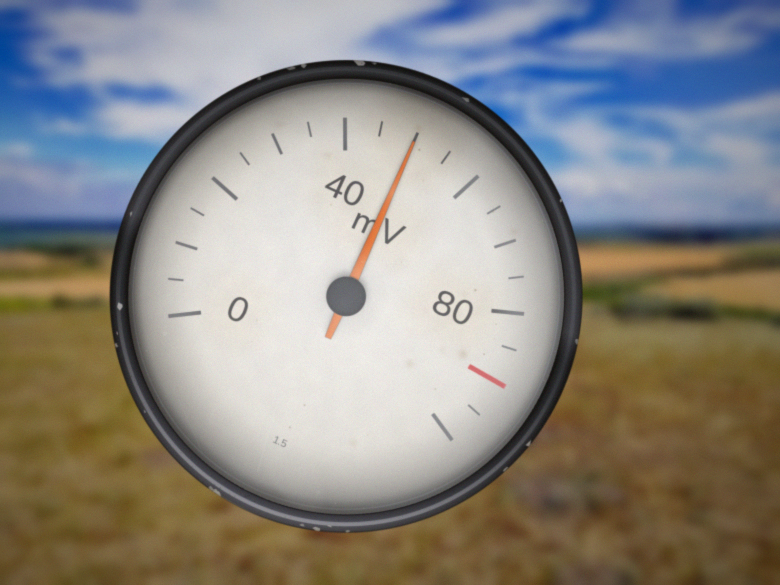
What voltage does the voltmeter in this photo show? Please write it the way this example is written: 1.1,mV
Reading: 50,mV
